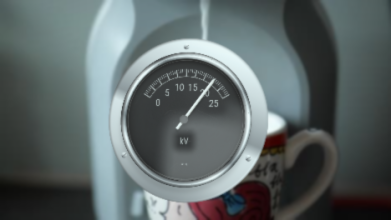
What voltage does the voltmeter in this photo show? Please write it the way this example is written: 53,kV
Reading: 20,kV
